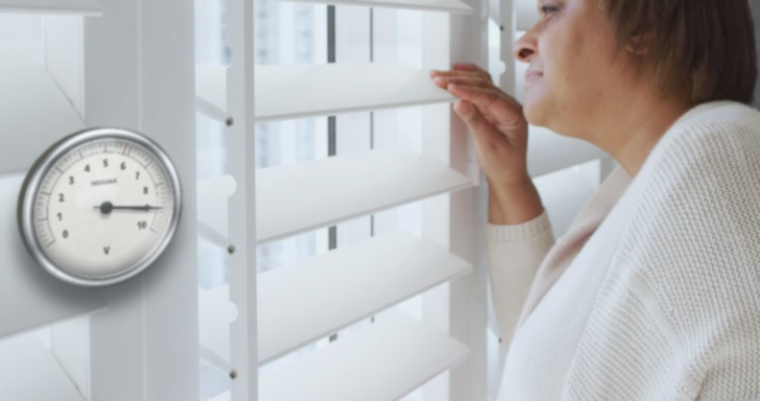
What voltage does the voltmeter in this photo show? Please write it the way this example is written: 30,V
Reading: 9,V
